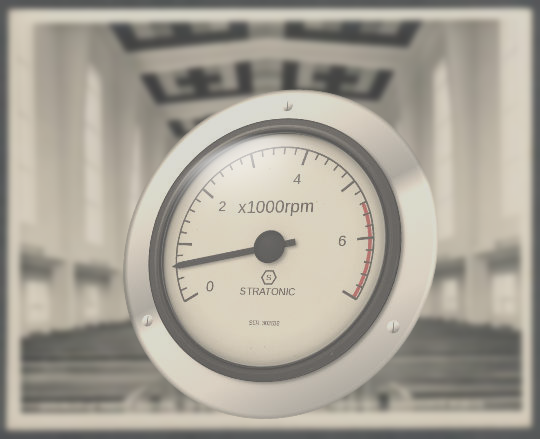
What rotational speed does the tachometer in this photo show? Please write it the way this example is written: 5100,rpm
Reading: 600,rpm
